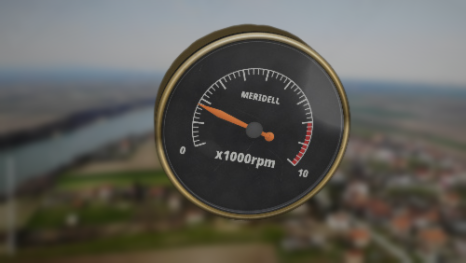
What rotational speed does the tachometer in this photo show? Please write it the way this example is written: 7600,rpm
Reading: 1800,rpm
